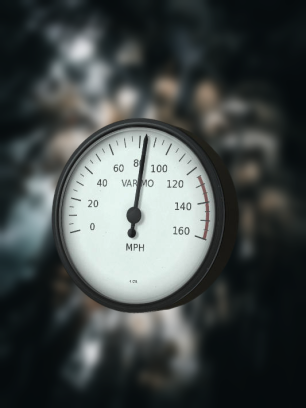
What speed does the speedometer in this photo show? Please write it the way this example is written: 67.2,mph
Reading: 85,mph
